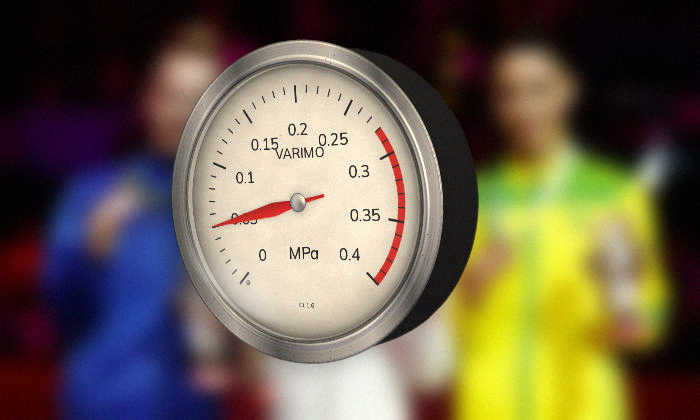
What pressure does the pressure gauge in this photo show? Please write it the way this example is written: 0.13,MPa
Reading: 0.05,MPa
